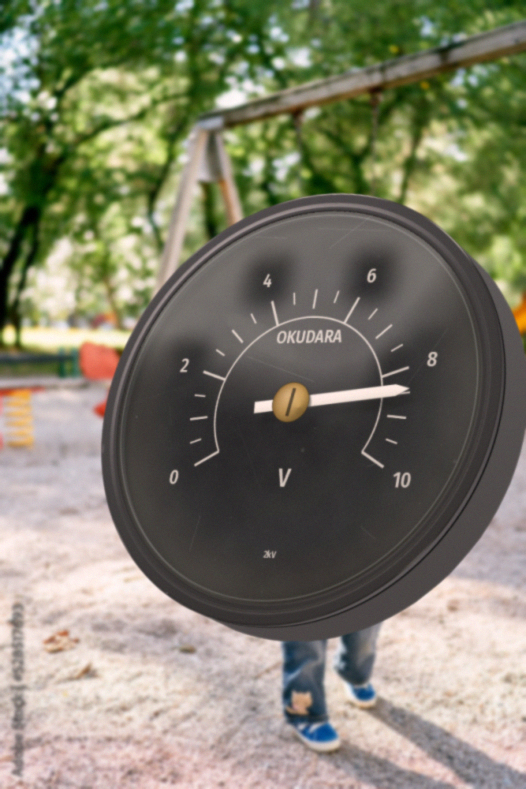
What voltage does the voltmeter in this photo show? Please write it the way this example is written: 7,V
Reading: 8.5,V
